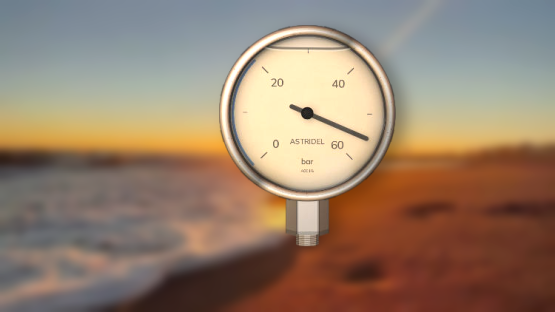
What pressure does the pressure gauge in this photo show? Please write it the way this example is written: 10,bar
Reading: 55,bar
